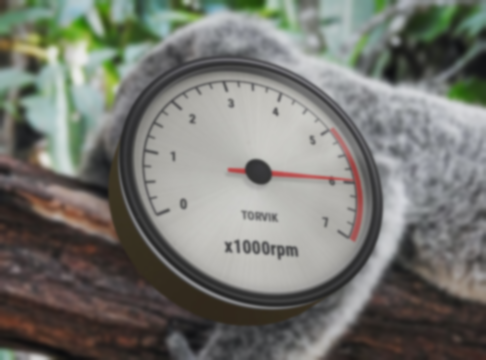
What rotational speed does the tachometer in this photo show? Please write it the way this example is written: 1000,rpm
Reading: 6000,rpm
